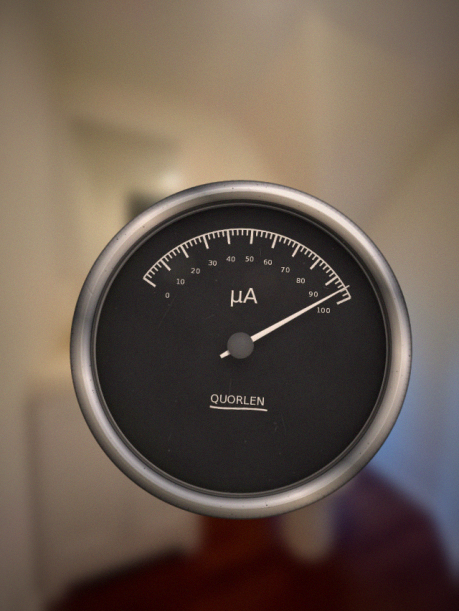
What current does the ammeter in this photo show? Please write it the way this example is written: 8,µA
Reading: 96,µA
